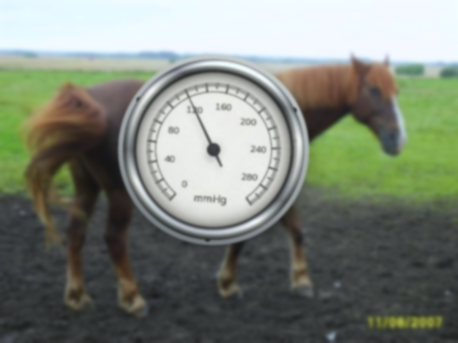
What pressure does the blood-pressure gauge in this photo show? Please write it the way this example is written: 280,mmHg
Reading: 120,mmHg
